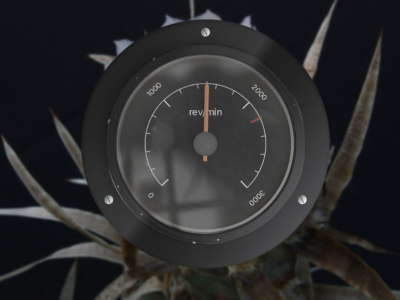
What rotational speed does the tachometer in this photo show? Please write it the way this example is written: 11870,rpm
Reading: 1500,rpm
